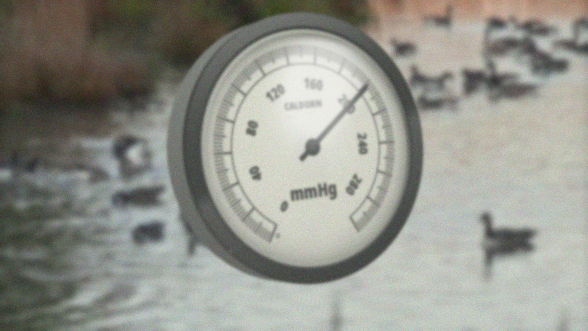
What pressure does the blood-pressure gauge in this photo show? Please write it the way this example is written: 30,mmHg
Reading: 200,mmHg
